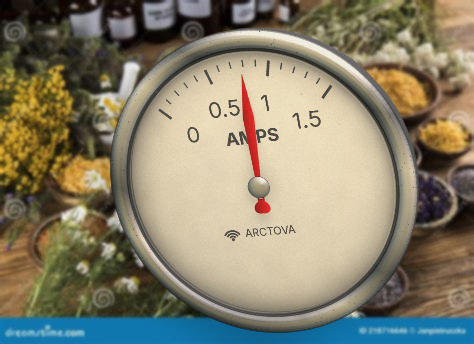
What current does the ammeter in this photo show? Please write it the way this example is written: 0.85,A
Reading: 0.8,A
